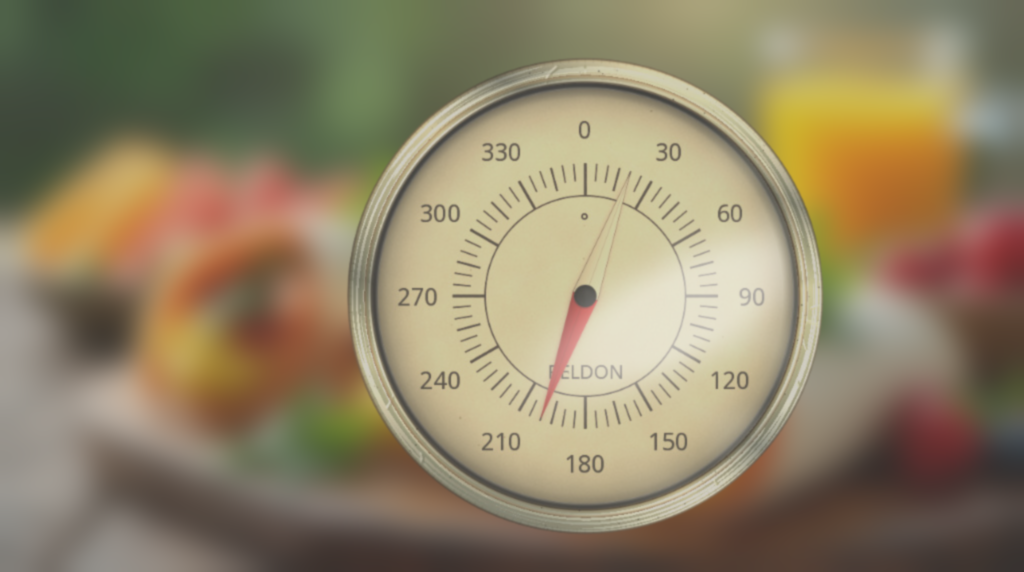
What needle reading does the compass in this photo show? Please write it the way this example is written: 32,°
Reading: 200,°
